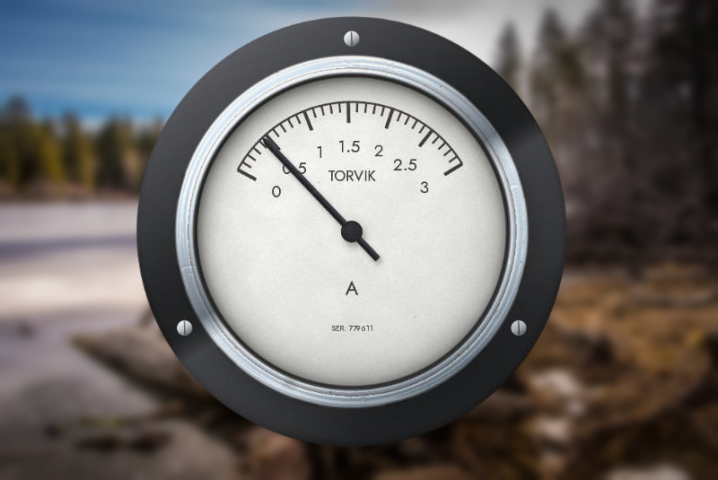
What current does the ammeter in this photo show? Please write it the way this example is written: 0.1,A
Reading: 0.45,A
